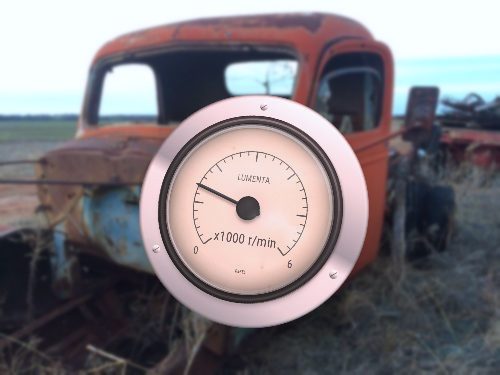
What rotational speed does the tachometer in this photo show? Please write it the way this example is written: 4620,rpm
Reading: 1400,rpm
